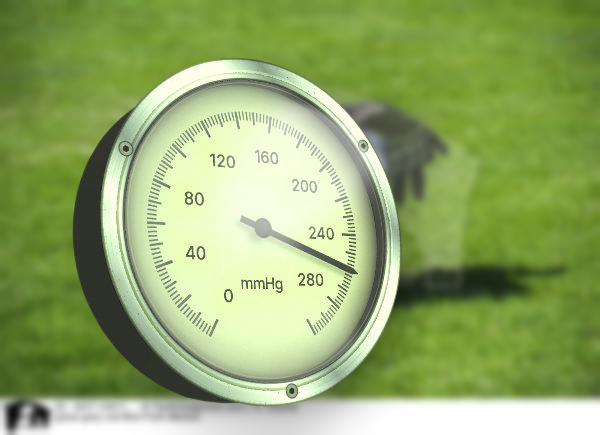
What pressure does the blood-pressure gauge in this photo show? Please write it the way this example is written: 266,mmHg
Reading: 260,mmHg
